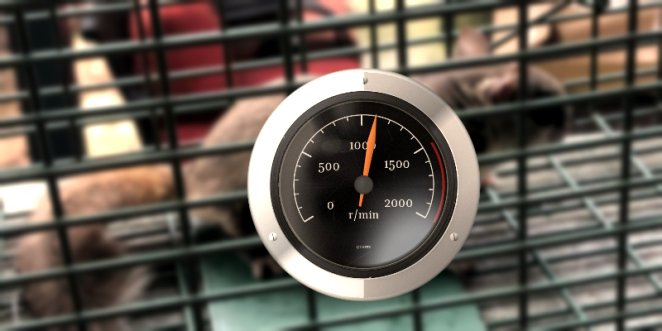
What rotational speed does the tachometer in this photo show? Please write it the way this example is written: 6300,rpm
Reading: 1100,rpm
